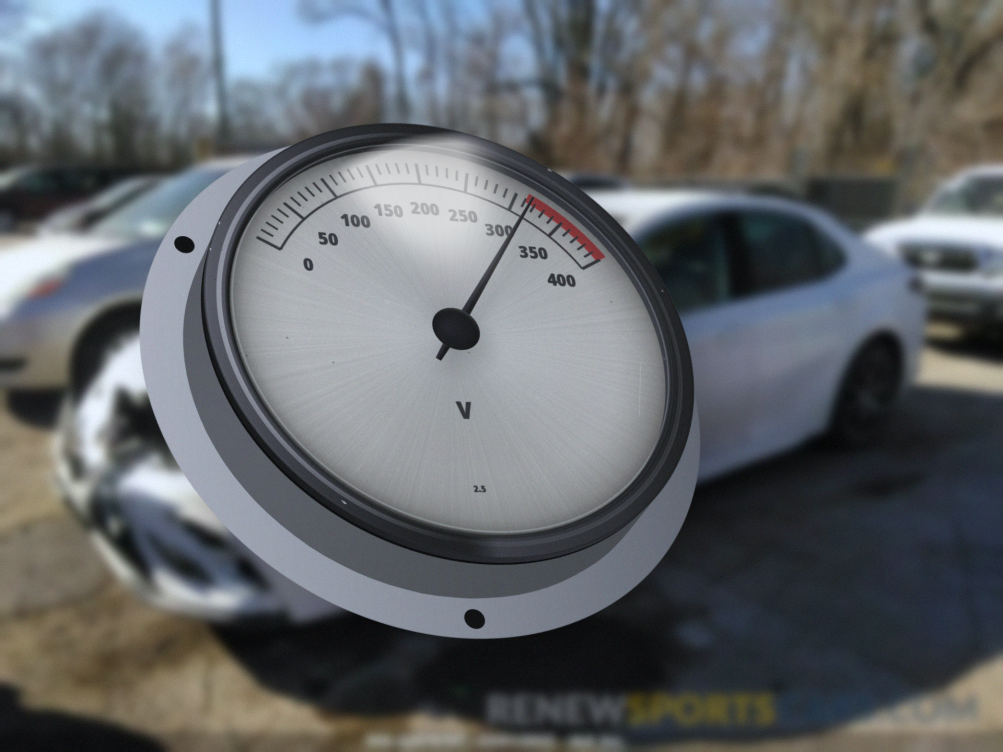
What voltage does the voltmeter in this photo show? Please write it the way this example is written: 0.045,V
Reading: 315,V
